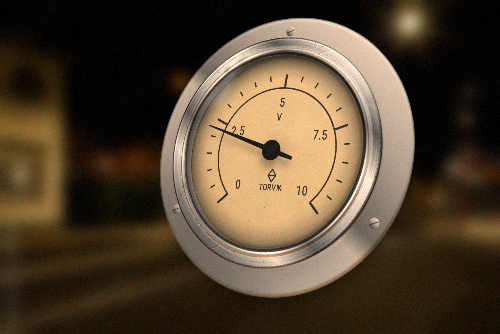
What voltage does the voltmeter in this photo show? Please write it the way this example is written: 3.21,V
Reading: 2.25,V
